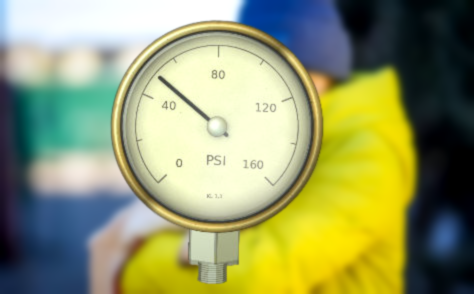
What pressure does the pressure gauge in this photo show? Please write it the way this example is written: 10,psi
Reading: 50,psi
